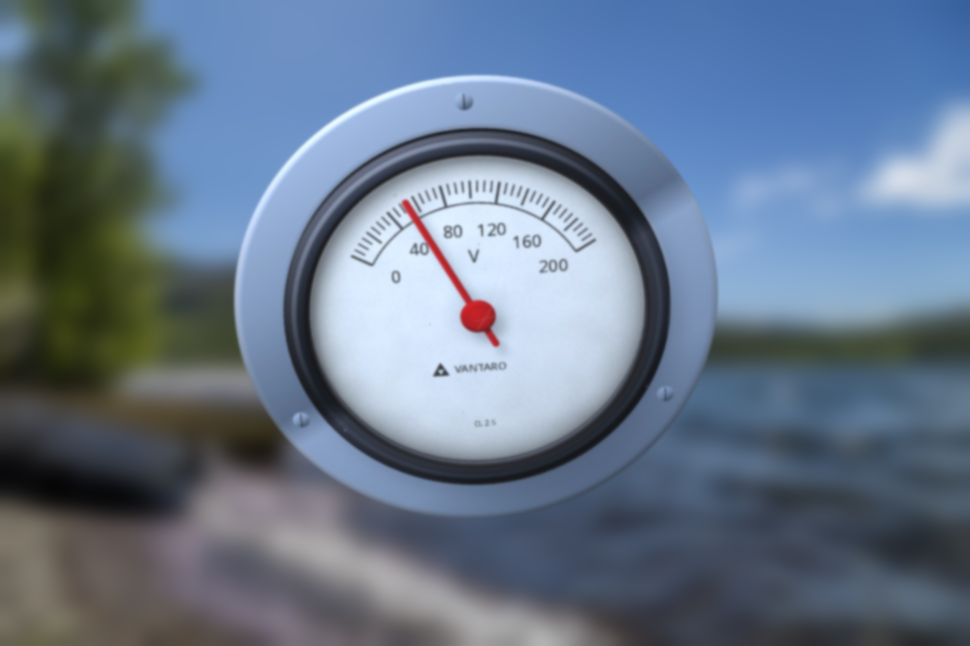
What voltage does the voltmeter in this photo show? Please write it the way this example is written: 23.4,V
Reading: 55,V
